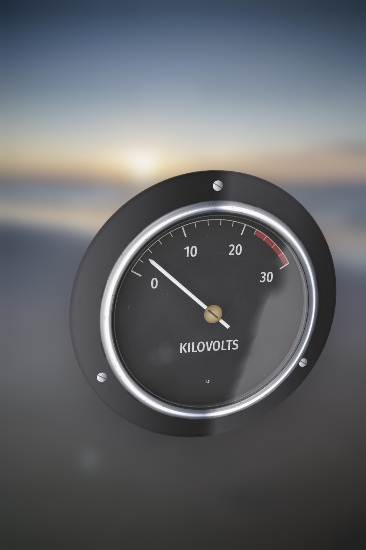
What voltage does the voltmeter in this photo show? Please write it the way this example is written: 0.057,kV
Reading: 3,kV
